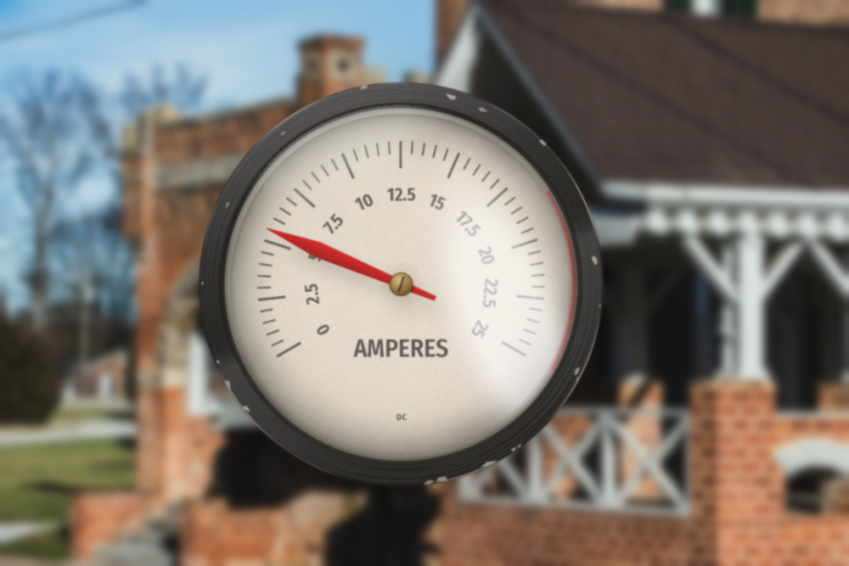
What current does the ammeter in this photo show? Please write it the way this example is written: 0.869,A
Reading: 5.5,A
